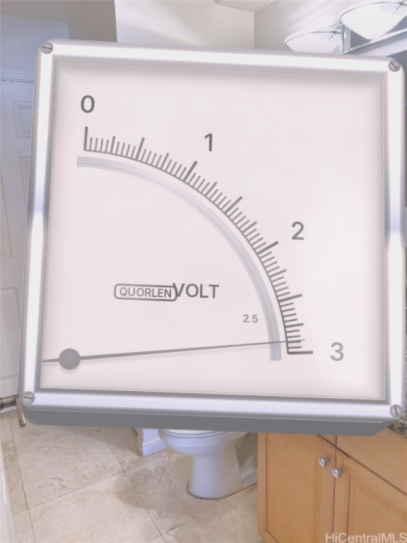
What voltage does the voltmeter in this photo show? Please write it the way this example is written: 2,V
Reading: 2.9,V
